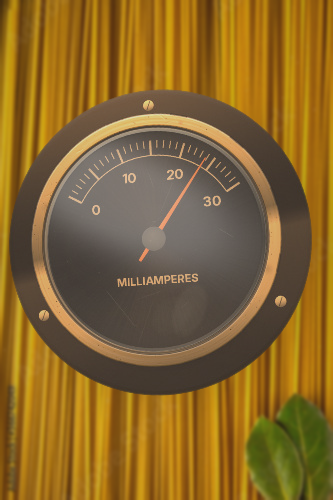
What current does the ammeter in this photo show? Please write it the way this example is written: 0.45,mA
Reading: 24,mA
